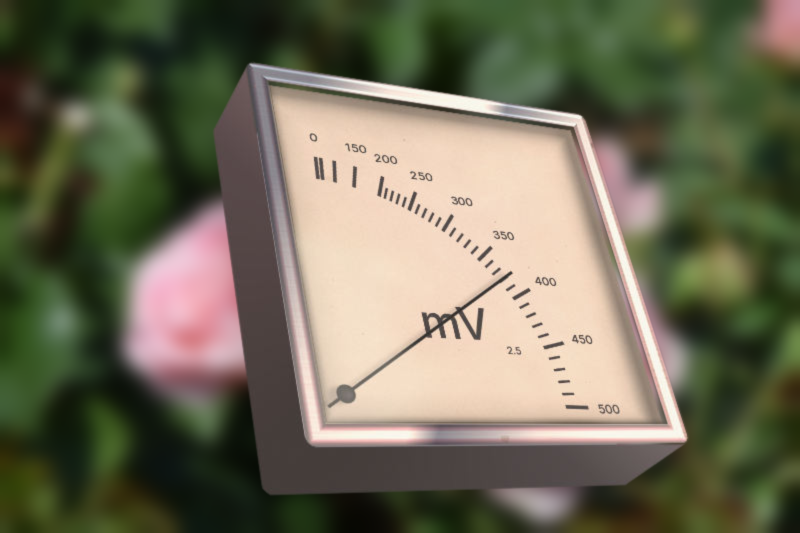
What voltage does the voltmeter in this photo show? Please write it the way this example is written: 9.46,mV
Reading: 380,mV
